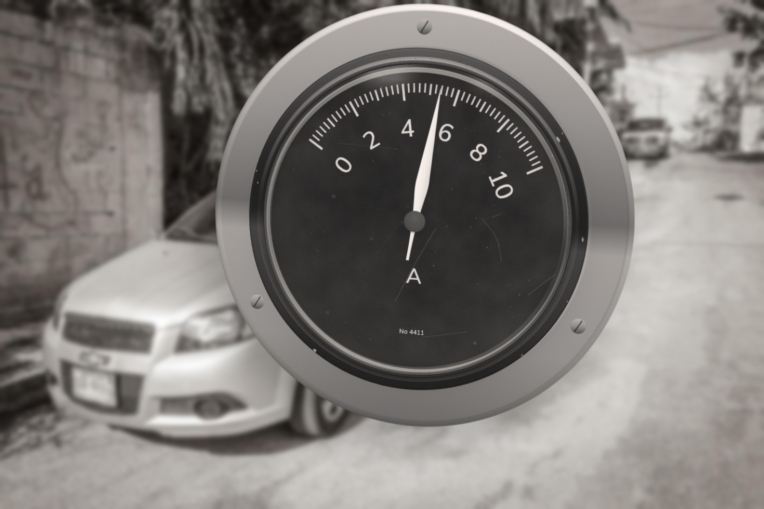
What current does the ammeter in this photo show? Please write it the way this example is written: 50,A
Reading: 5.4,A
